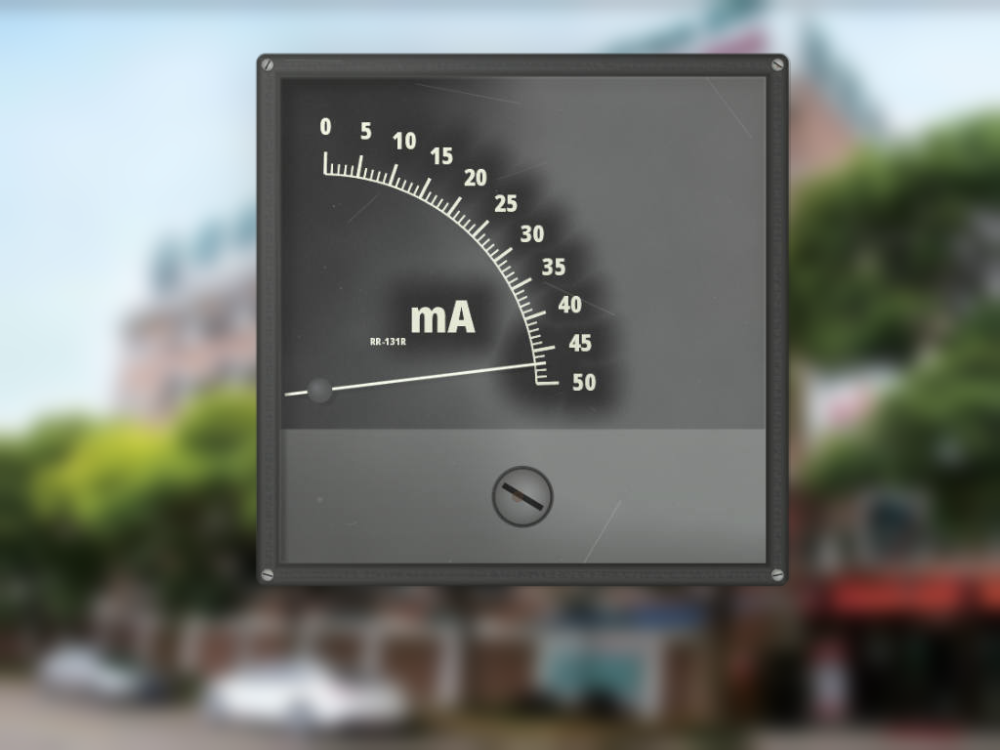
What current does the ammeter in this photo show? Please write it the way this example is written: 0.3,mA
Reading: 47,mA
